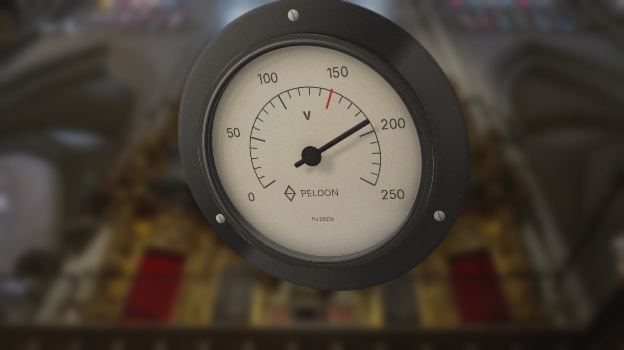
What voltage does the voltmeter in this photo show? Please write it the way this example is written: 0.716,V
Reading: 190,V
